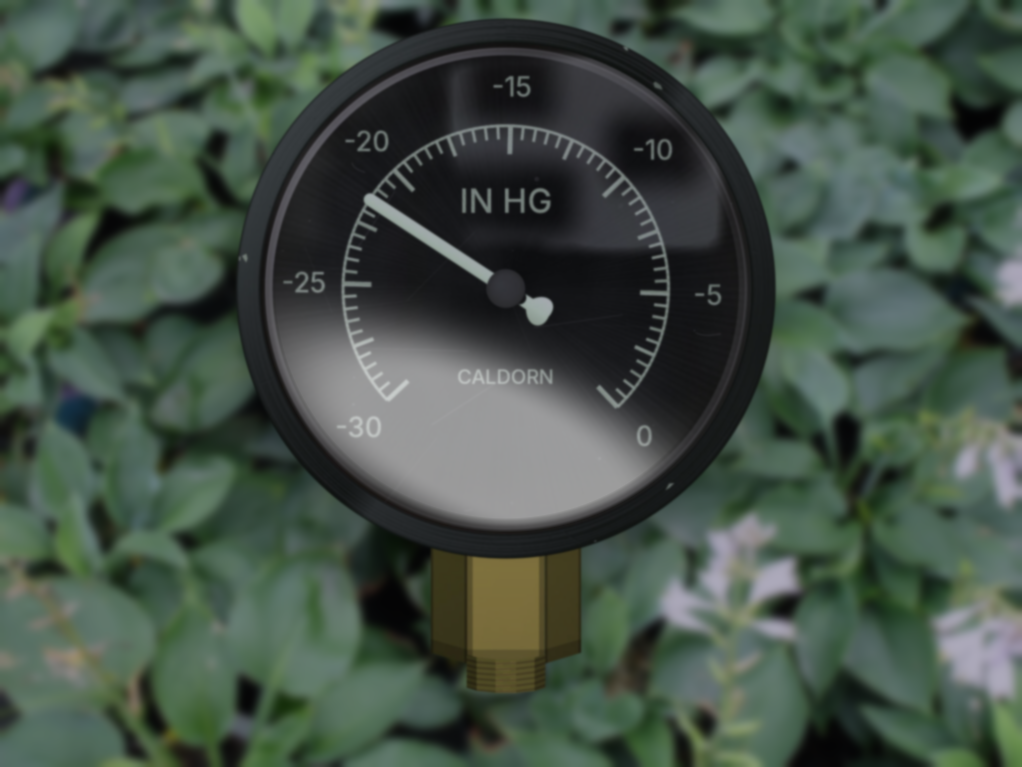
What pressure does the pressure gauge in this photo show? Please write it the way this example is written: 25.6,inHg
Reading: -21.5,inHg
